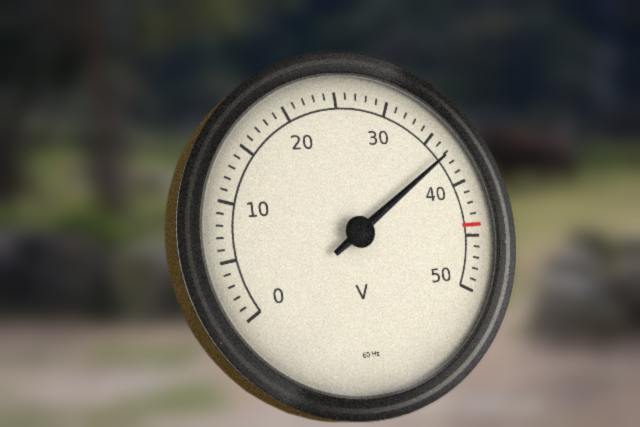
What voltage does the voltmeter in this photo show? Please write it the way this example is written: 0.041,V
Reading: 37,V
